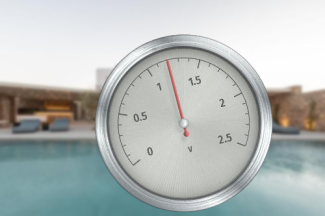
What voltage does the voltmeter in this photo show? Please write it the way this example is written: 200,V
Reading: 1.2,V
